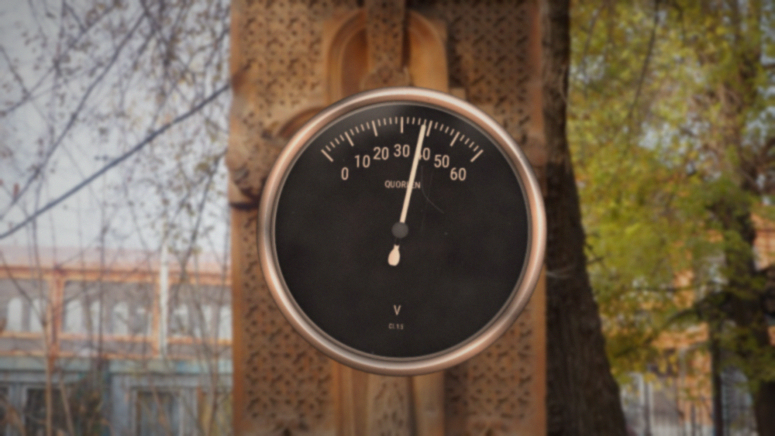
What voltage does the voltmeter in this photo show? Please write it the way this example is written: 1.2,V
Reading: 38,V
